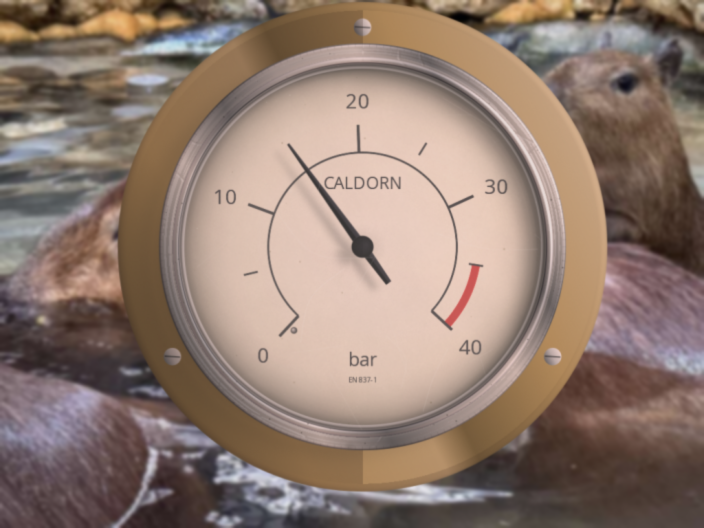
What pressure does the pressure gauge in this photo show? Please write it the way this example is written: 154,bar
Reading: 15,bar
